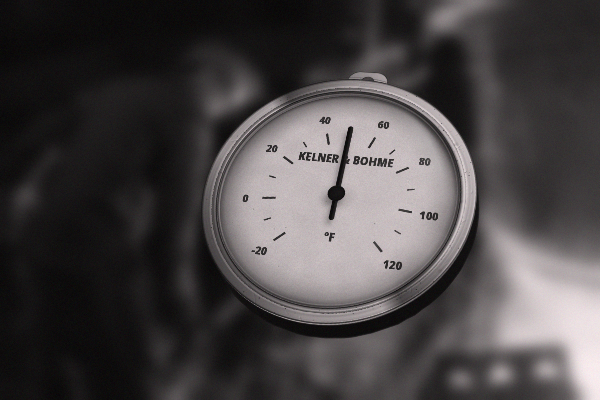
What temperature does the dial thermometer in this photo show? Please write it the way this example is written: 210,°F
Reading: 50,°F
